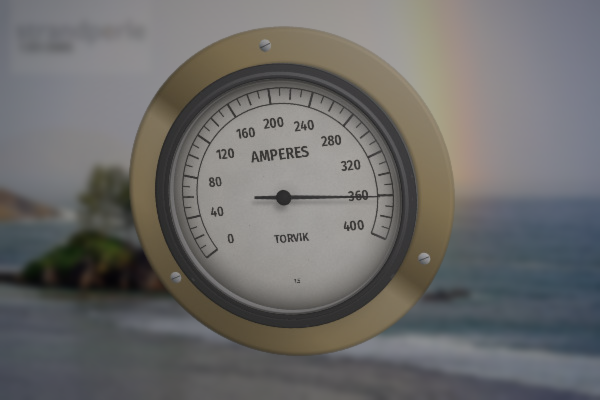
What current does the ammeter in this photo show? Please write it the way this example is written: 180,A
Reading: 360,A
